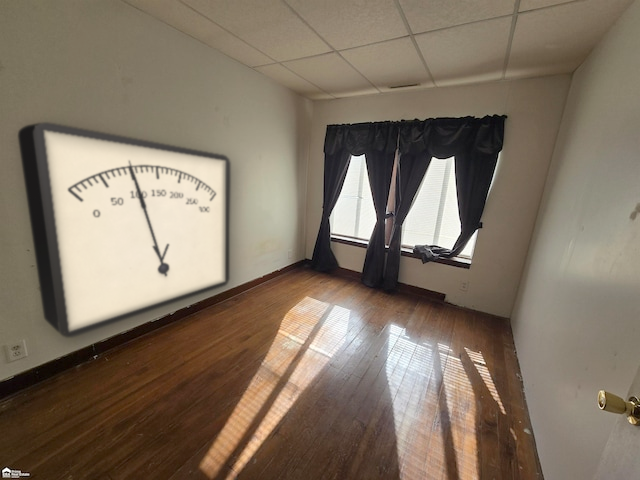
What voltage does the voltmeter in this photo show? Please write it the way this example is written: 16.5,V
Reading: 100,V
